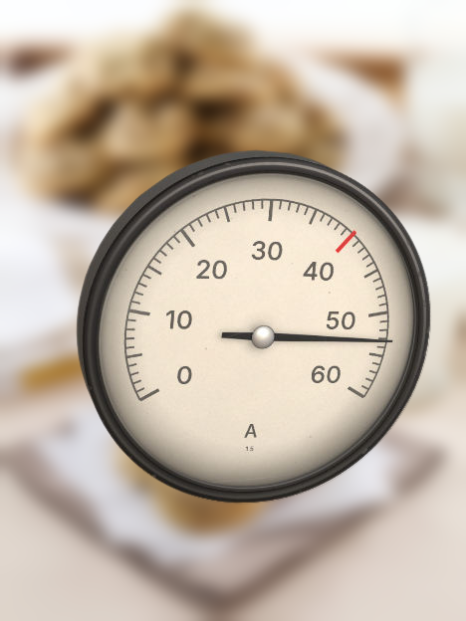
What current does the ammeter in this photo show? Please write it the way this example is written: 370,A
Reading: 53,A
